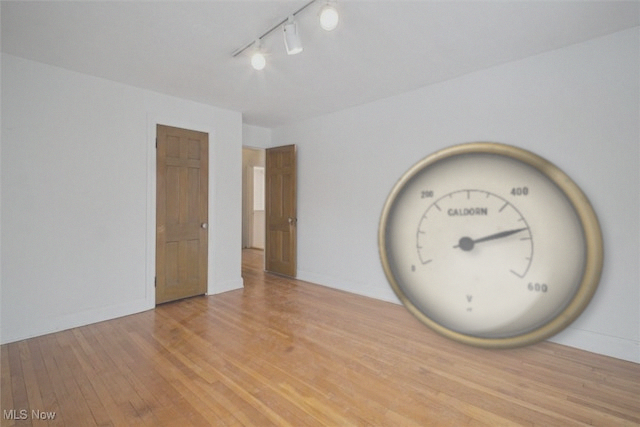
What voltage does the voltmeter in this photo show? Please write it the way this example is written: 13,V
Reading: 475,V
